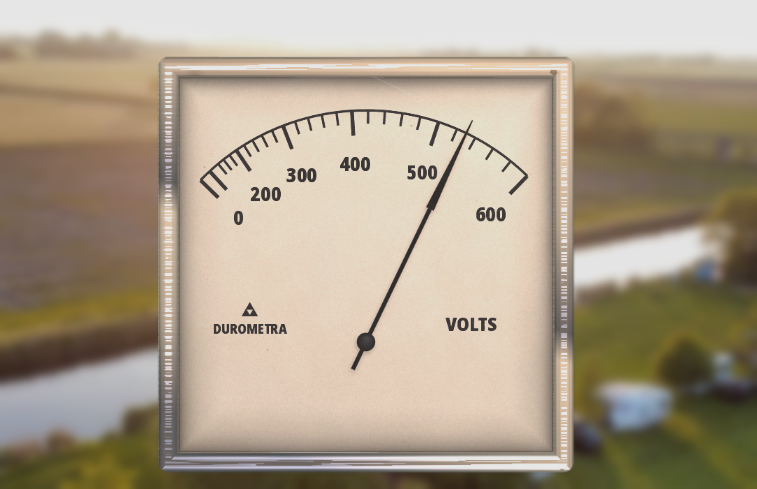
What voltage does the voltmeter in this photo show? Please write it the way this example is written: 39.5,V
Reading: 530,V
